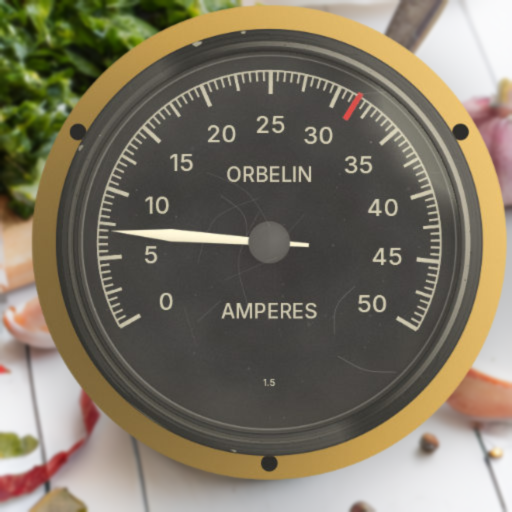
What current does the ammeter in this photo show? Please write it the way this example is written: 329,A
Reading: 7,A
